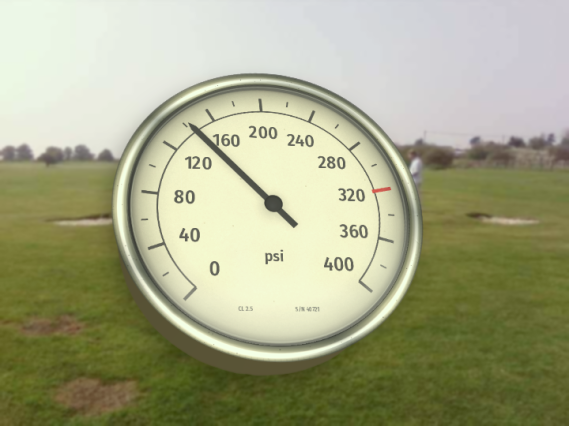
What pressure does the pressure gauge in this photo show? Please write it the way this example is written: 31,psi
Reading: 140,psi
